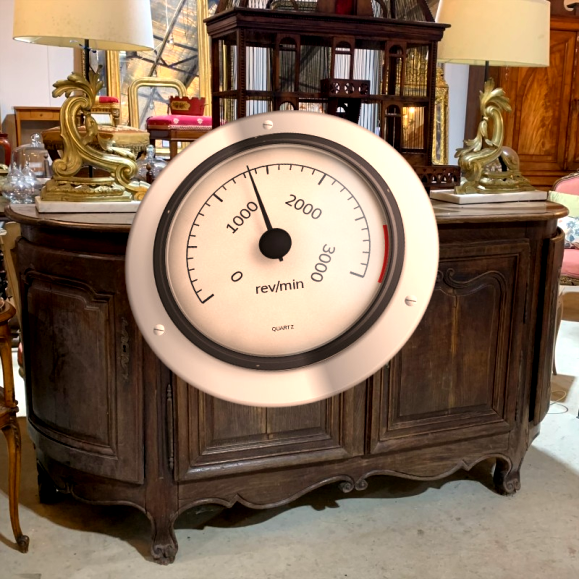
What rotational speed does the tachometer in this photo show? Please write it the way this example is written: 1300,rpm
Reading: 1350,rpm
